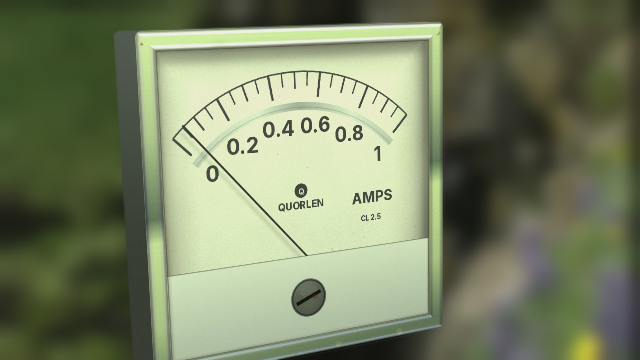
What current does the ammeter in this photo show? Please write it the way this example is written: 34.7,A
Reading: 0.05,A
